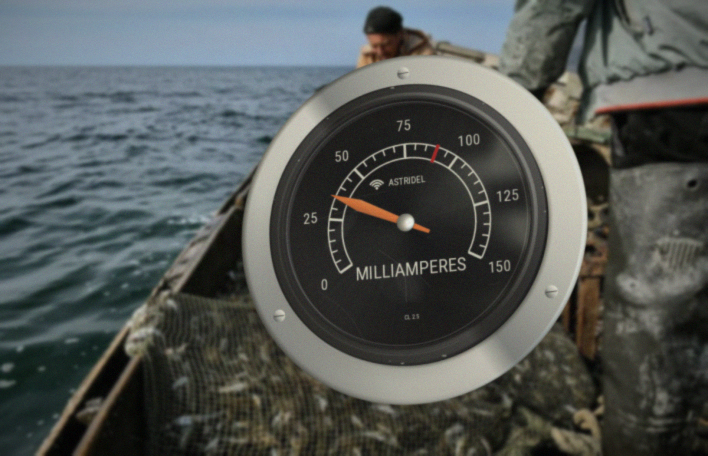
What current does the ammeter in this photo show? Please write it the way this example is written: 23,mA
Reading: 35,mA
